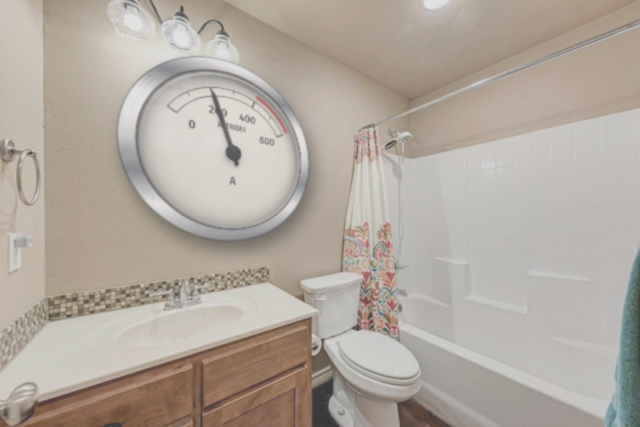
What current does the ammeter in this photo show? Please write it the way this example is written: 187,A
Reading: 200,A
